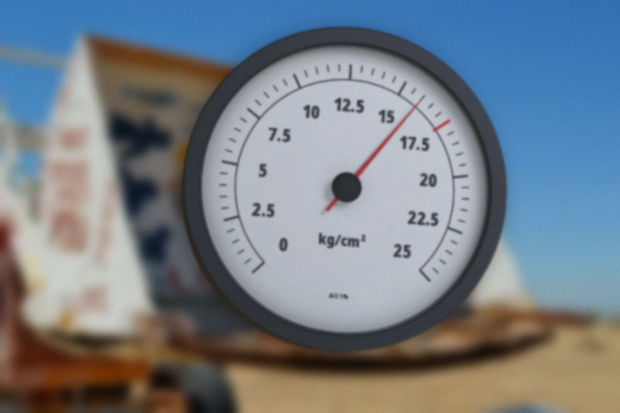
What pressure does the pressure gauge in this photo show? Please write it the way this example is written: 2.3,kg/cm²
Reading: 16,kg/cm²
